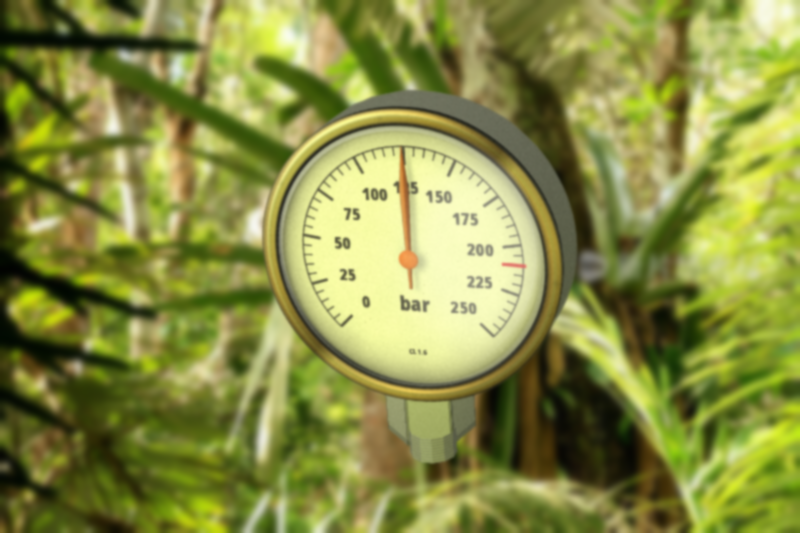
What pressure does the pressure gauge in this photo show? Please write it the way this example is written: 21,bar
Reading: 125,bar
